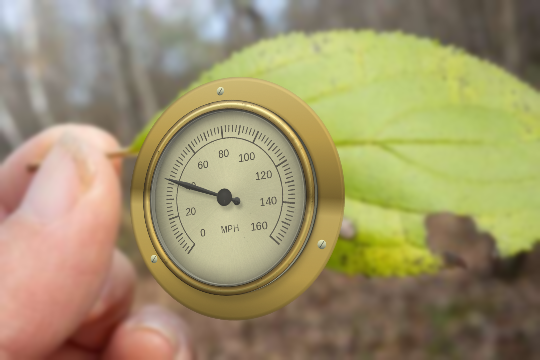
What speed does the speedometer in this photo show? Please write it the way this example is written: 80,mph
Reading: 40,mph
